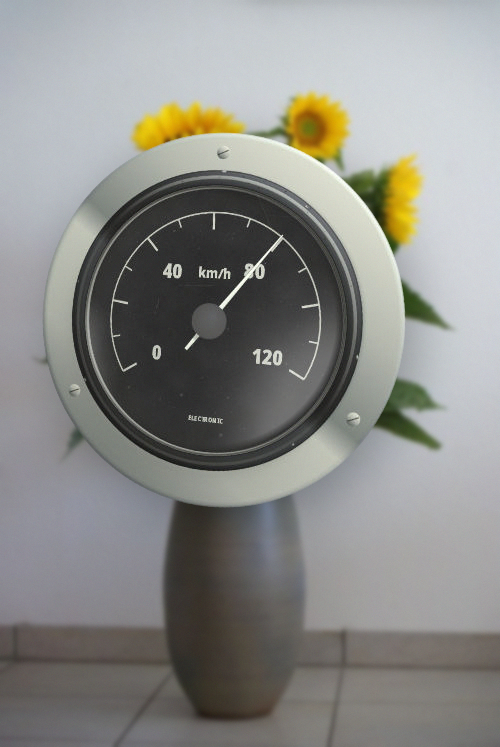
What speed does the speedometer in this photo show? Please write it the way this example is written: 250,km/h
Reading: 80,km/h
